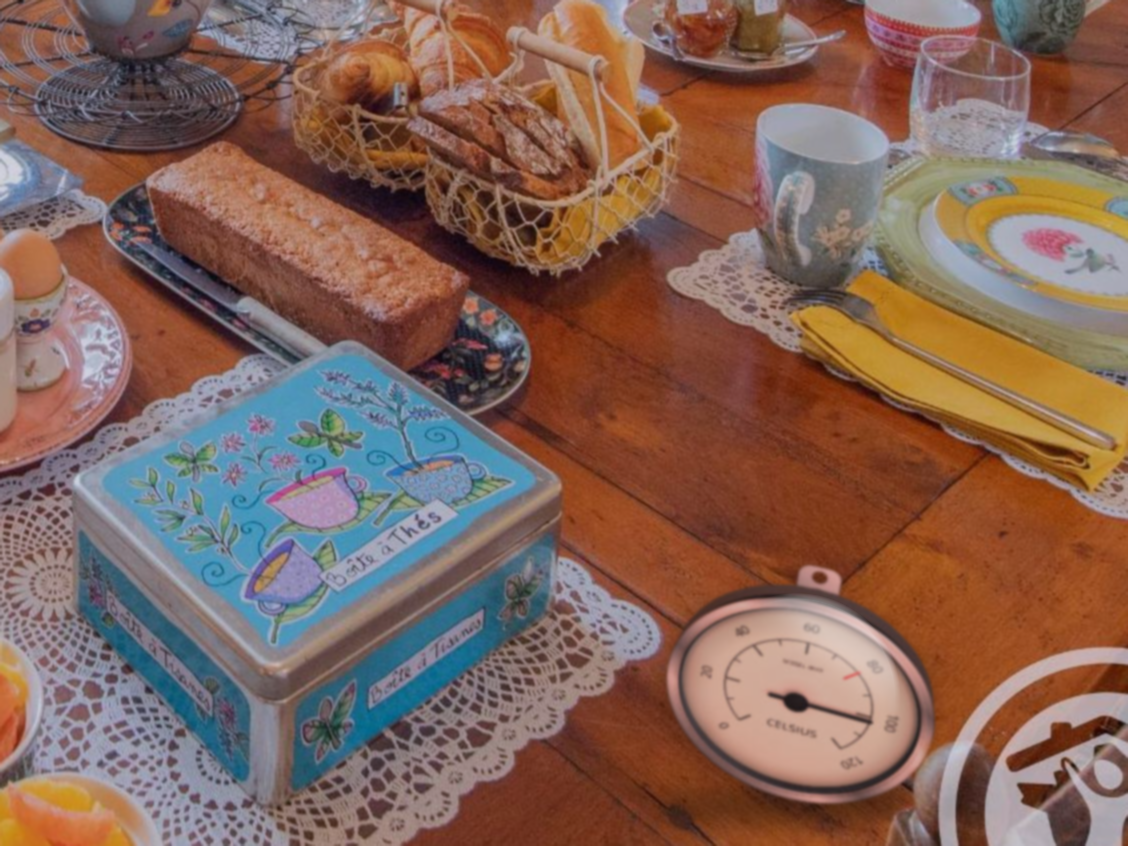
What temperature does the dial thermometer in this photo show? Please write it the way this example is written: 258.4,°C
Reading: 100,°C
